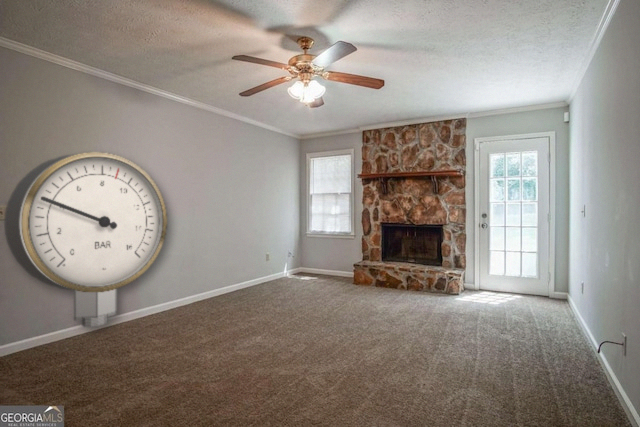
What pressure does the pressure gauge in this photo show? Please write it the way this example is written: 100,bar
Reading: 4,bar
